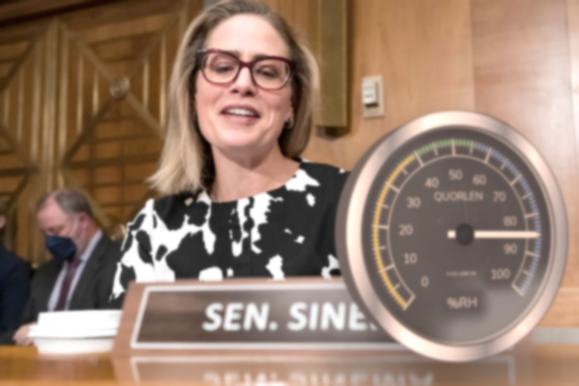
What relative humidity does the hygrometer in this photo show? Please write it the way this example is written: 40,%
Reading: 85,%
